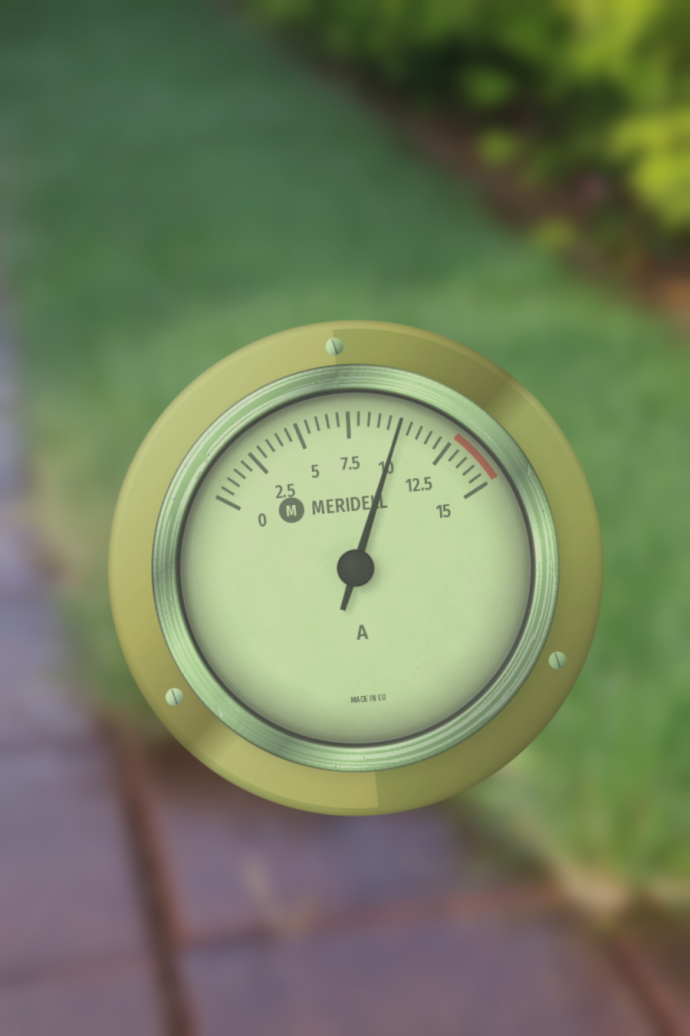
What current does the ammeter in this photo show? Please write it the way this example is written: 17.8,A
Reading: 10,A
